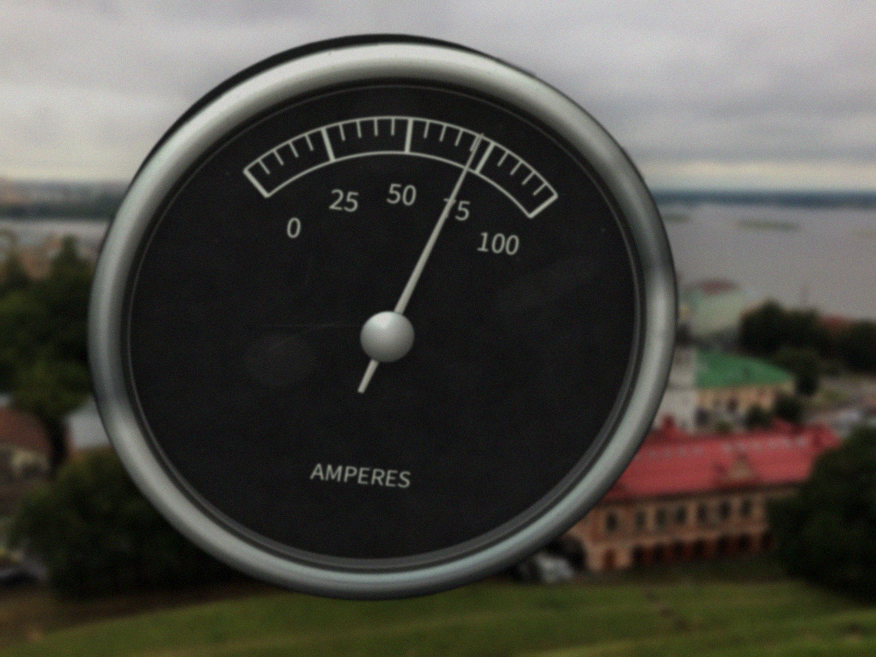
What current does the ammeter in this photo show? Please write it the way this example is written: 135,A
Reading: 70,A
